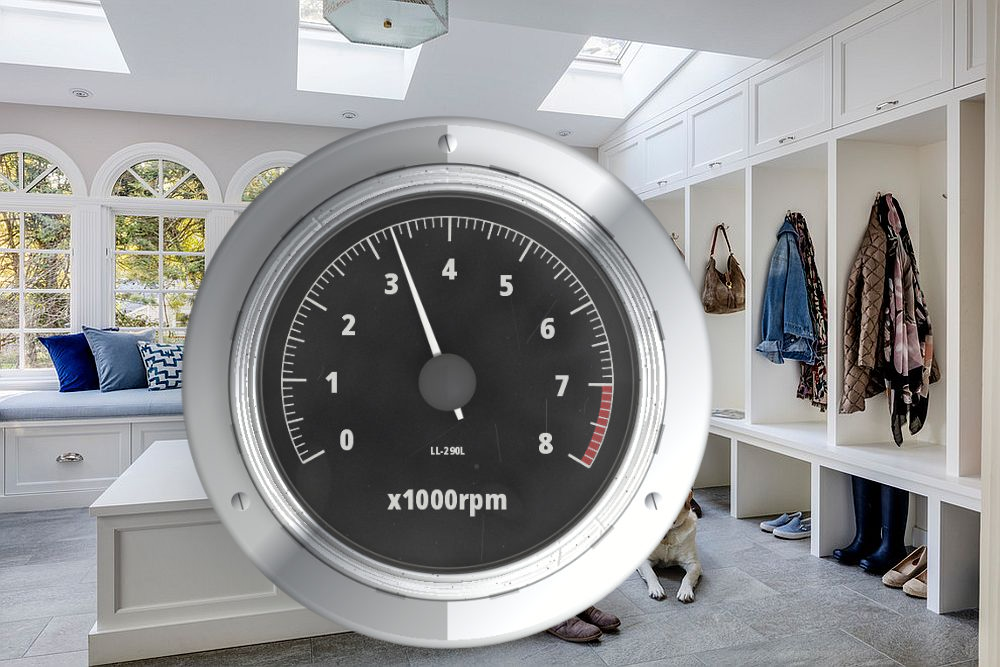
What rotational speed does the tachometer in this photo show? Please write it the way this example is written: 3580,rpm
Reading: 3300,rpm
